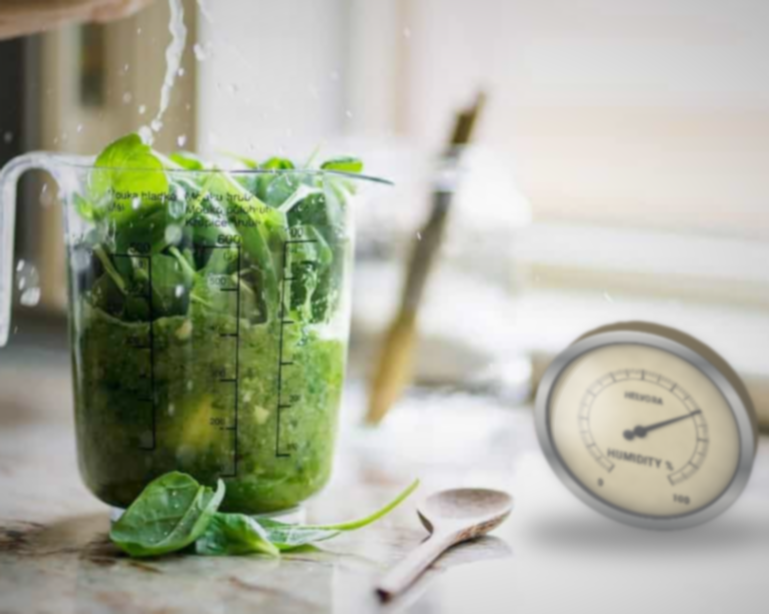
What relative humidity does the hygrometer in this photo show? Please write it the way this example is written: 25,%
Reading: 70,%
